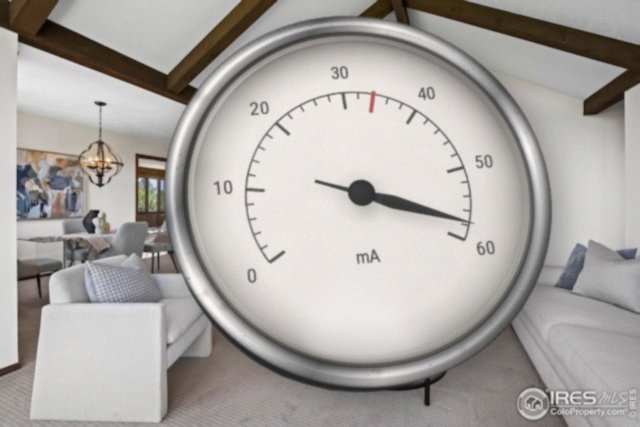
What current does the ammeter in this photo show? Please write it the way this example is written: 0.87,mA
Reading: 58,mA
